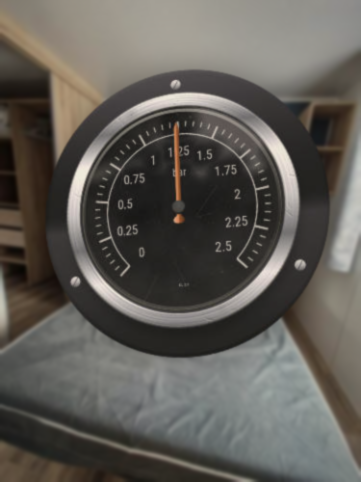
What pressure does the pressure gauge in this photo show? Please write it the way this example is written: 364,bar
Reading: 1.25,bar
